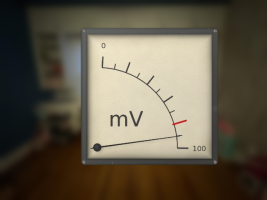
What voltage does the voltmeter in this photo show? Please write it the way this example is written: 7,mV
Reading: 90,mV
